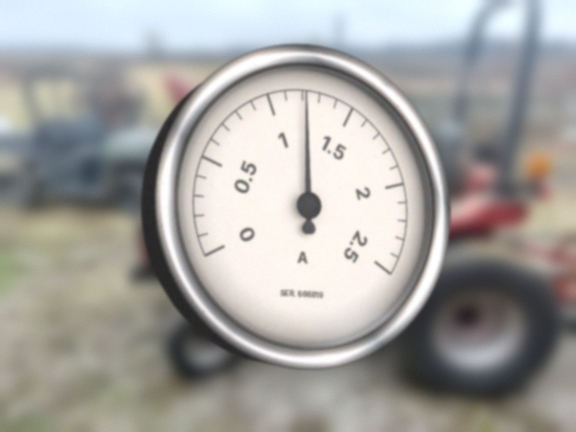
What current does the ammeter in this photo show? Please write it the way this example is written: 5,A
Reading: 1.2,A
